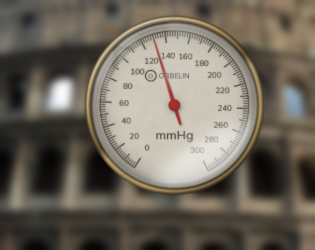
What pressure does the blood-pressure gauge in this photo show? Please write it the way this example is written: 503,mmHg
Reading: 130,mmHg
